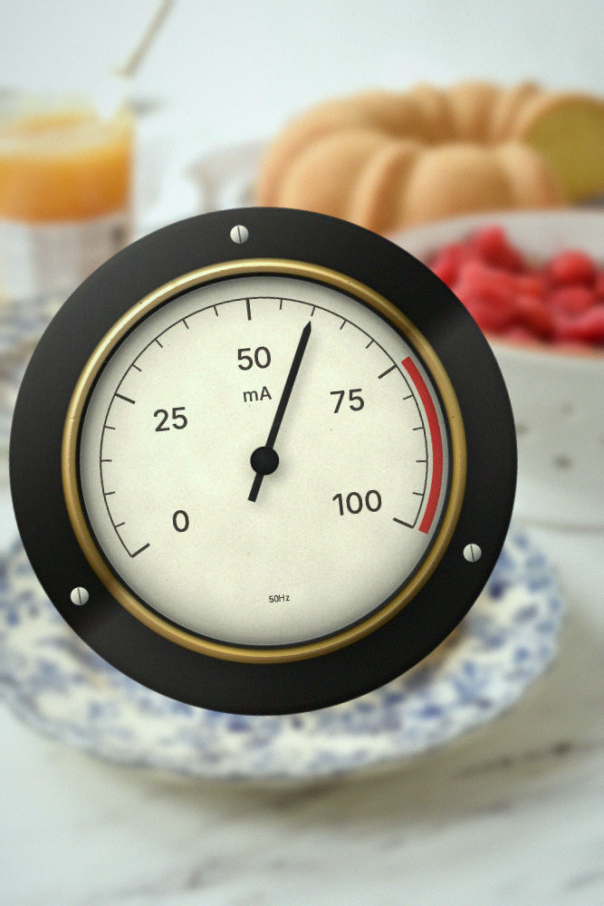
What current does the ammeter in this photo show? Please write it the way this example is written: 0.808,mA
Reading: 60,mA
